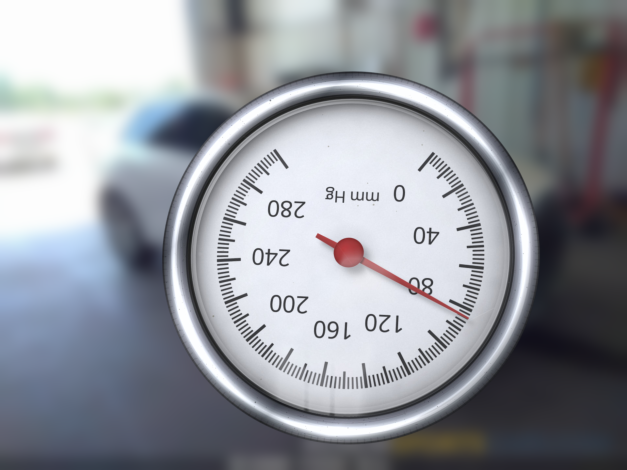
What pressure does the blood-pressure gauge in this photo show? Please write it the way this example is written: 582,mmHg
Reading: 84,mmHg
